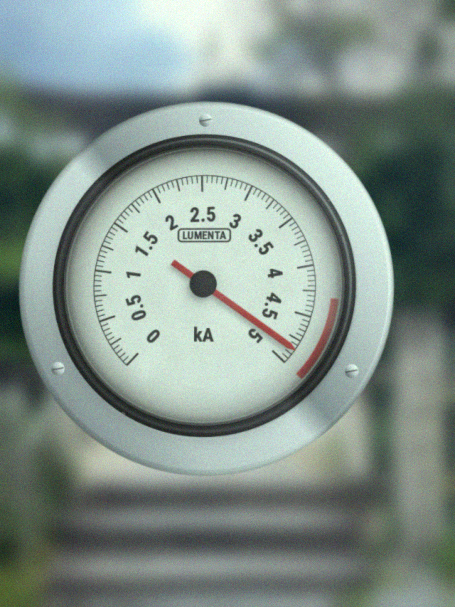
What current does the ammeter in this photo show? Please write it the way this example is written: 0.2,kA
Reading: 4.85,kA
